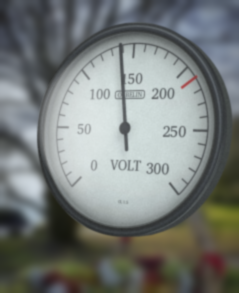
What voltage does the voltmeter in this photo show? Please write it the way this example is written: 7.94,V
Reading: 140,V
